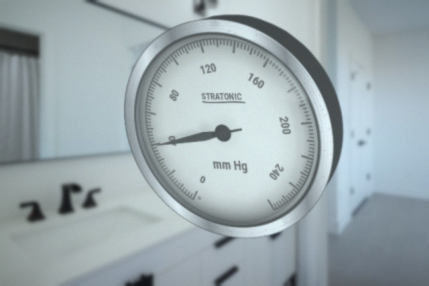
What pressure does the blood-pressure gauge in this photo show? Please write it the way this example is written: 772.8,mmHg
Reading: 40,mmHg
